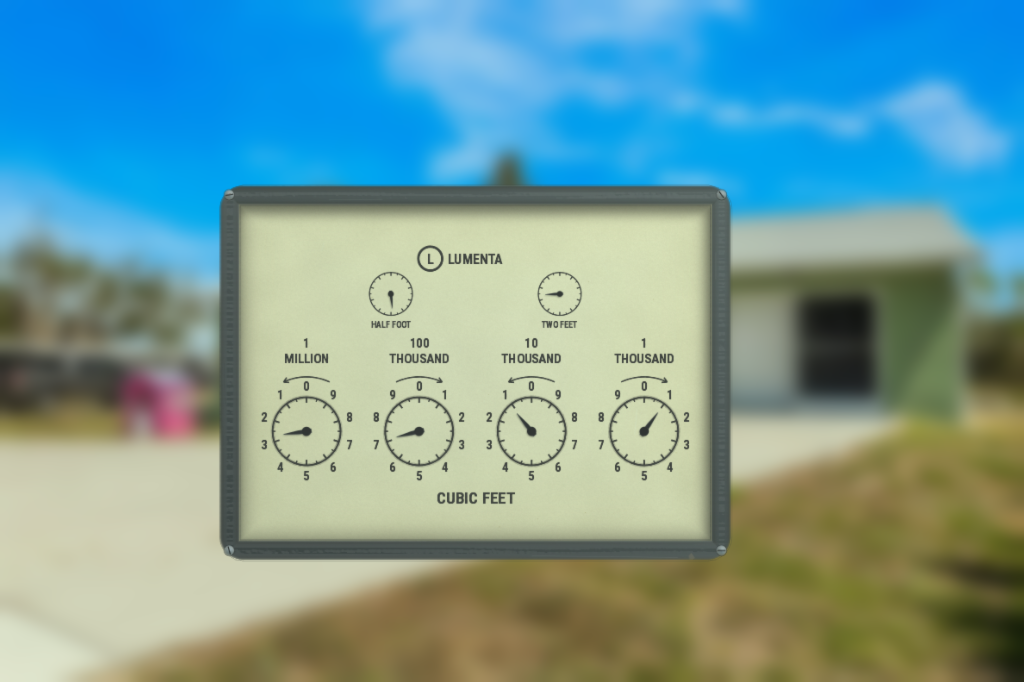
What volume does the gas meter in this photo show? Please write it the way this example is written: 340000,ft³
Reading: 271100,ft³
